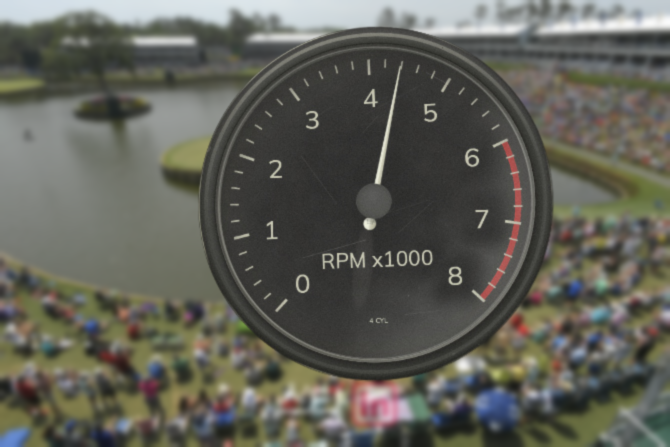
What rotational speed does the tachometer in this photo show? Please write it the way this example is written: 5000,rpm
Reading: 4400,rpm
